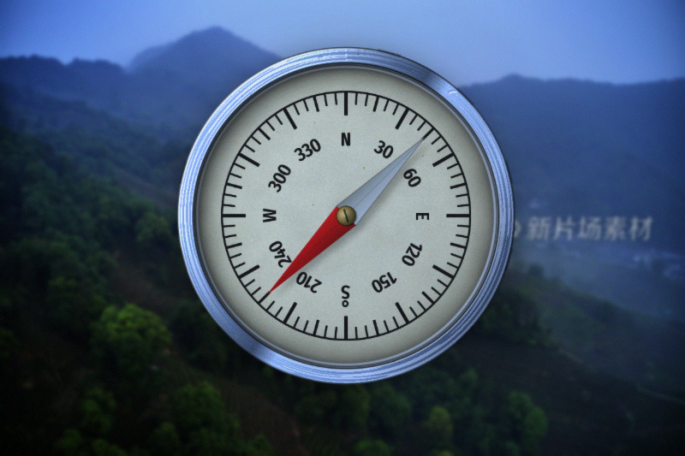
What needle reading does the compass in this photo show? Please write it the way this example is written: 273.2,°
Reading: 225,°
